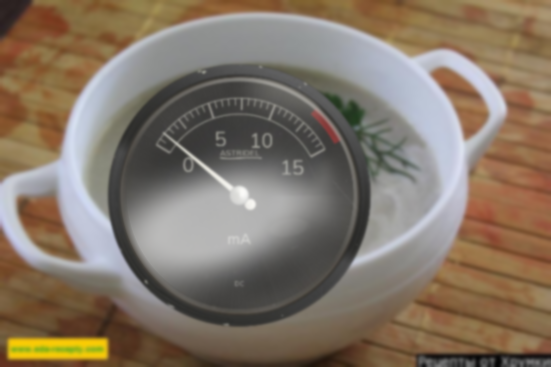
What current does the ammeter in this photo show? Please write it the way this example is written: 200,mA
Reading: 1,mA
